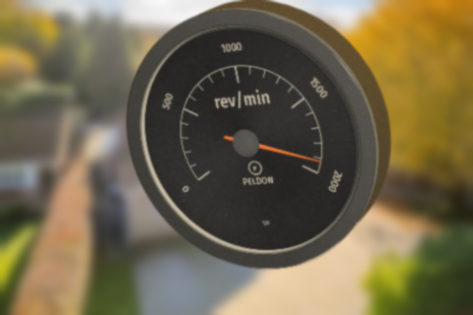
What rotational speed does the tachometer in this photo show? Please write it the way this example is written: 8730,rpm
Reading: 1900,rpm
